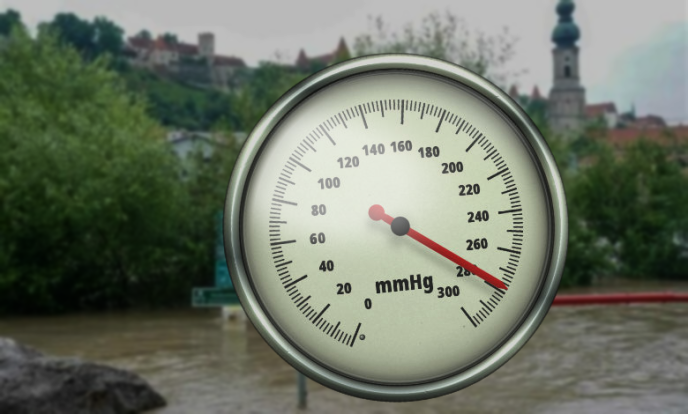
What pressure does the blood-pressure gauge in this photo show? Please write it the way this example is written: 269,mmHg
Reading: 278,mmHg
